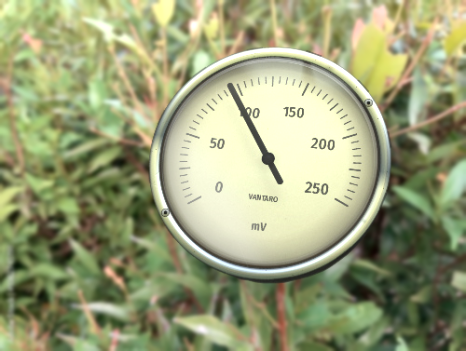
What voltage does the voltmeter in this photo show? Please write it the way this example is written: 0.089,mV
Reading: 95,mV
